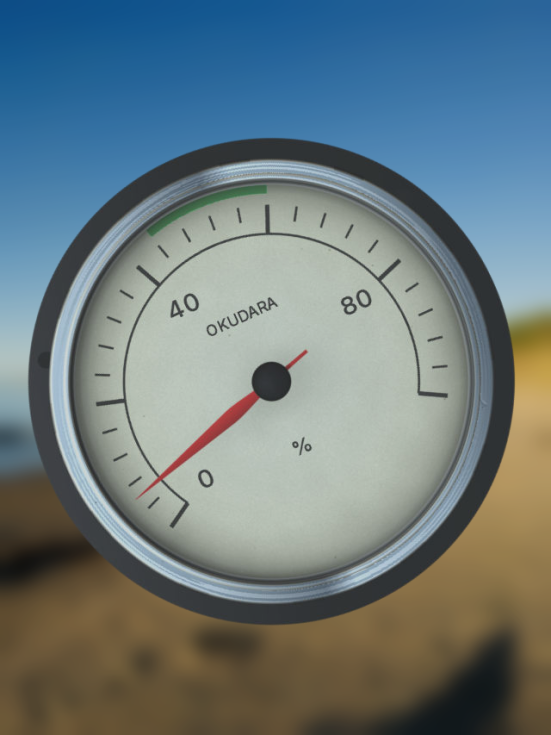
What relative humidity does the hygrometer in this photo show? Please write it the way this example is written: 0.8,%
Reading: 6,%
